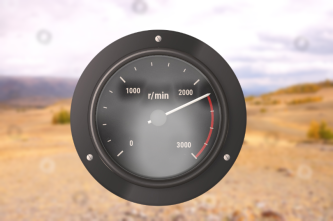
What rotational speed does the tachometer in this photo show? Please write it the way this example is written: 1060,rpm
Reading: 2200,rpm
